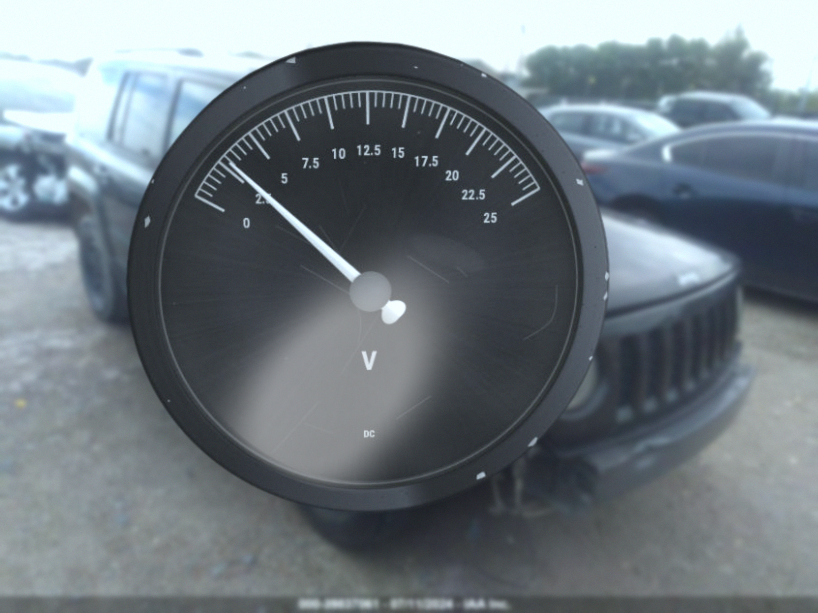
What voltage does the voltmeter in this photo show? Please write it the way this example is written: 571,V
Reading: 3,V
